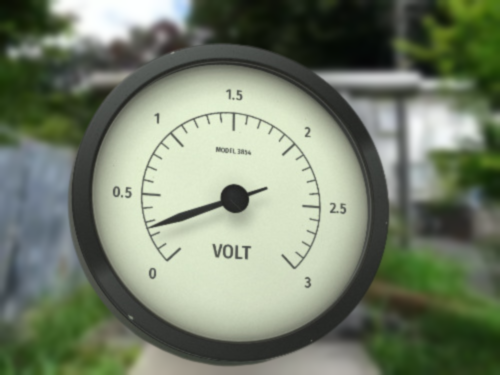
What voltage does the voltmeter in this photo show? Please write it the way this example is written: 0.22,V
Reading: 0.25,V
